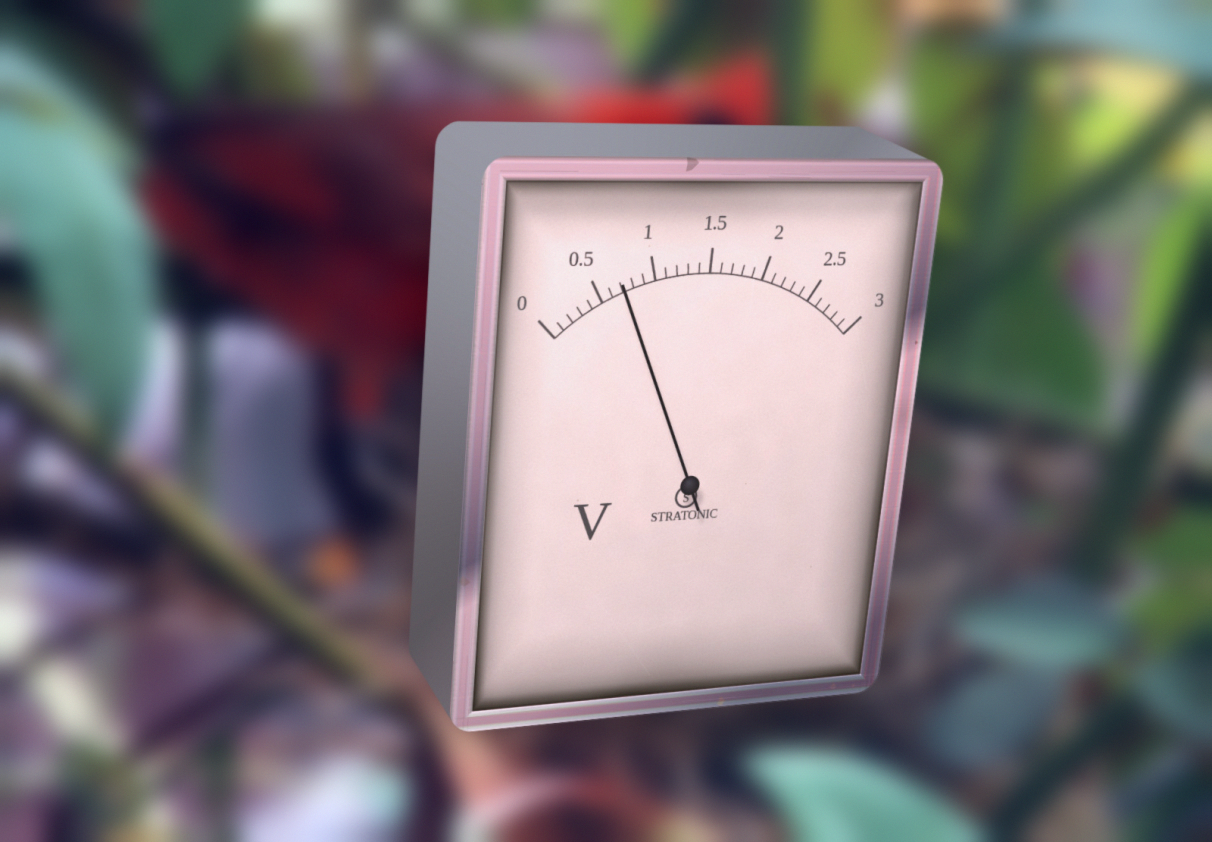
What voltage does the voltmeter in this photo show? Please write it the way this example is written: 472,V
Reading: 0.7,V
